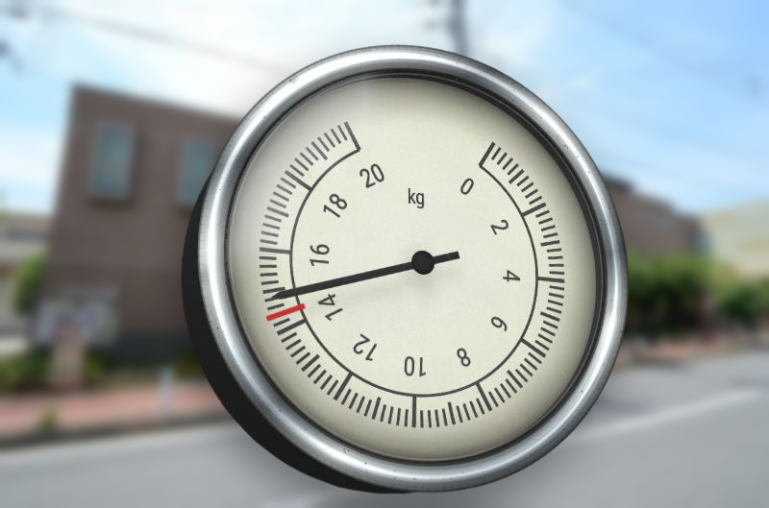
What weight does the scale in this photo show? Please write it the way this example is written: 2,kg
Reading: 14.8,kg
